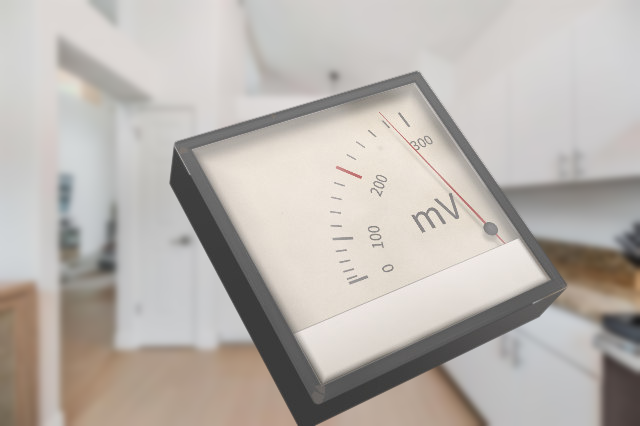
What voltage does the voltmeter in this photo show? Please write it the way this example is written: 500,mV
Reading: 280,mV
